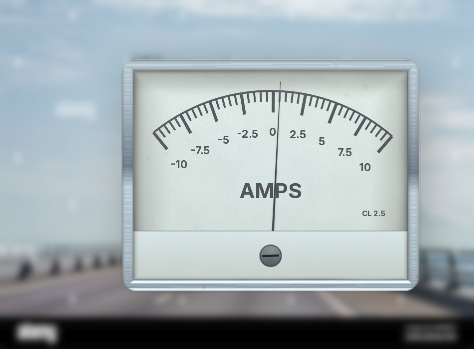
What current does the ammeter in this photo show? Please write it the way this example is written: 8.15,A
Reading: 0.5,A
